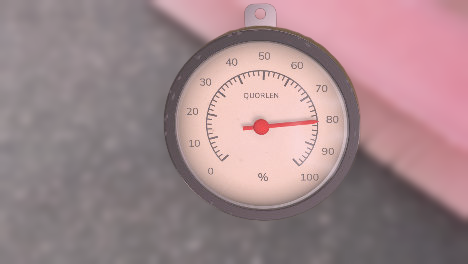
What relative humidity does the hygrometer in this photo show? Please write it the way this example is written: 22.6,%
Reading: 80,%
